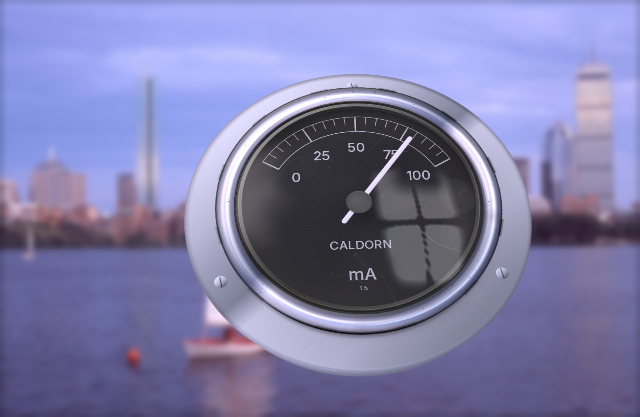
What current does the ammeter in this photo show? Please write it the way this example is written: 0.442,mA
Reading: 80,mA
